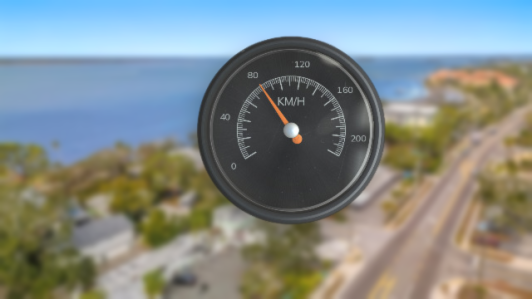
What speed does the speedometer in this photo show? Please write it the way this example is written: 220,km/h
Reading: 80,km/h
